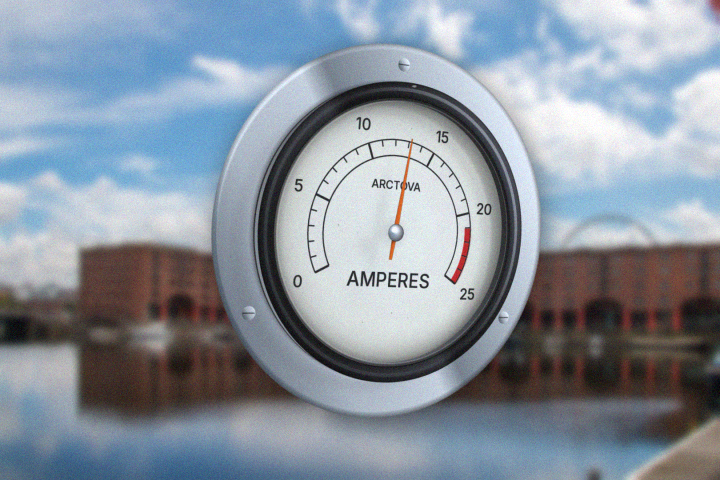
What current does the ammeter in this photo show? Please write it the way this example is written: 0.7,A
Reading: 13,A
